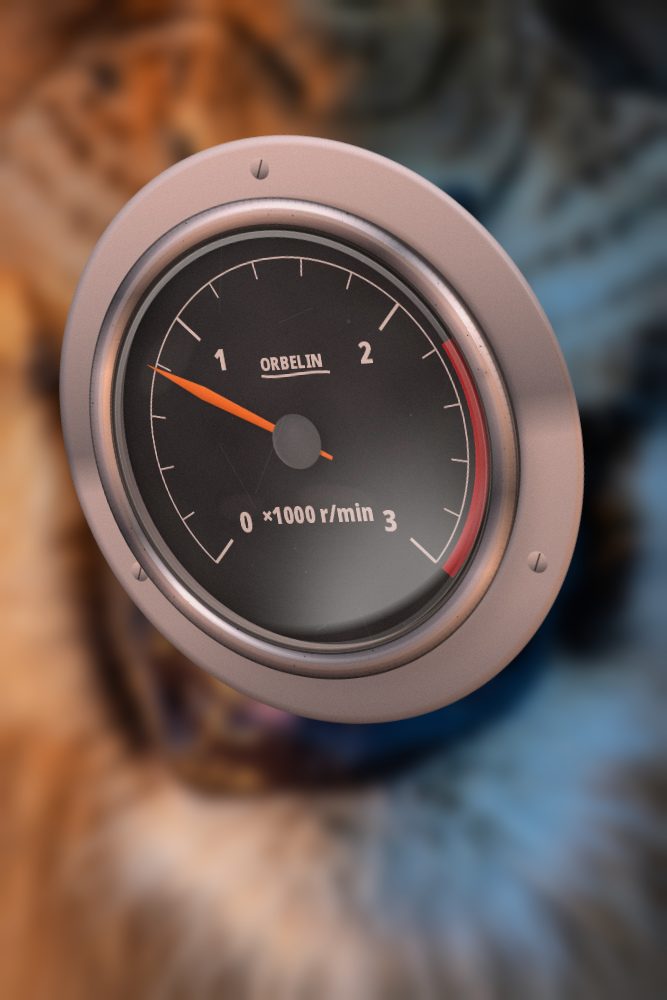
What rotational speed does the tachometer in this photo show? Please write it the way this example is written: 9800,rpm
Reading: 800,rpm
